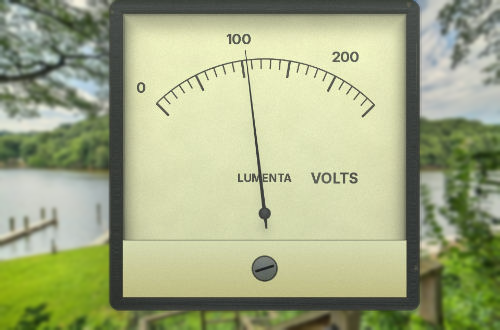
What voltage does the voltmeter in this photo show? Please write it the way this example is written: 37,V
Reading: 105,V
